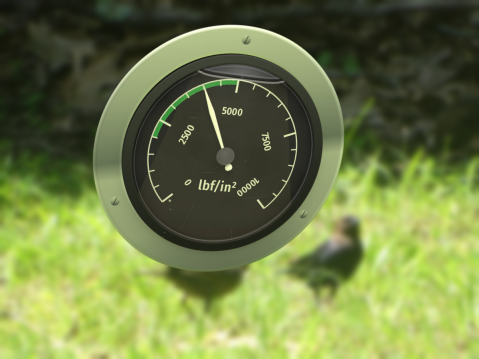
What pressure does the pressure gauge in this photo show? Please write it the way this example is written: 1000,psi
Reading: 4000,psi
